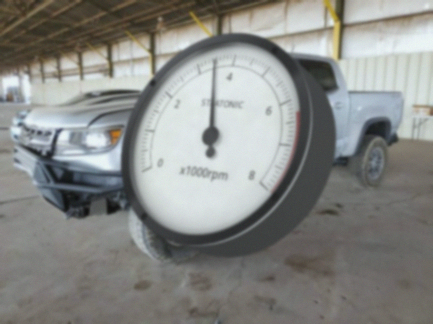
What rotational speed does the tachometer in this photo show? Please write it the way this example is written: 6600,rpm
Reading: 3500,rpm
